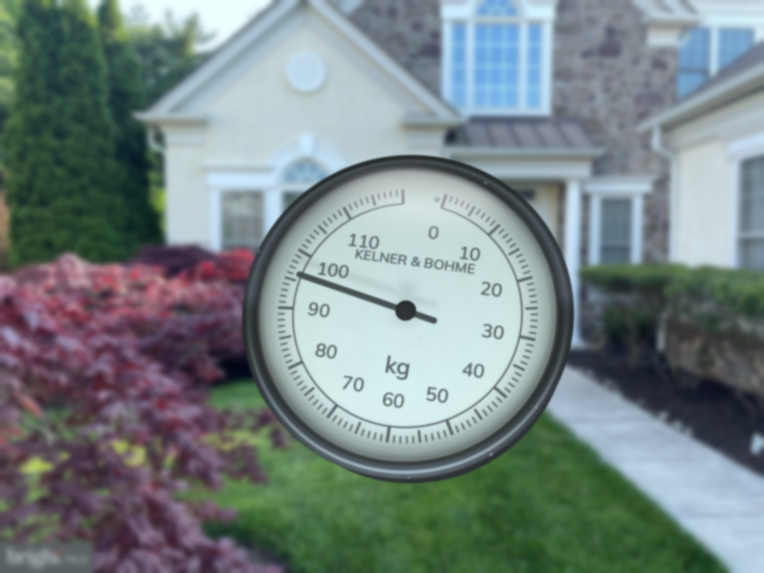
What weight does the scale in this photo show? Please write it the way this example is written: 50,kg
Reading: 96,kg
